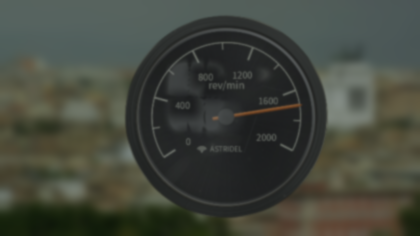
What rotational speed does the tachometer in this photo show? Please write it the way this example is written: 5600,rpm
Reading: 1700,rpm
